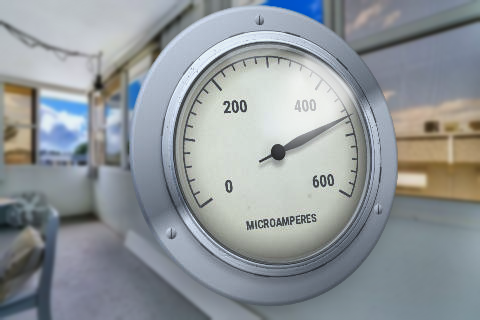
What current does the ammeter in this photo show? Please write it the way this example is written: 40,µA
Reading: 470,µA
